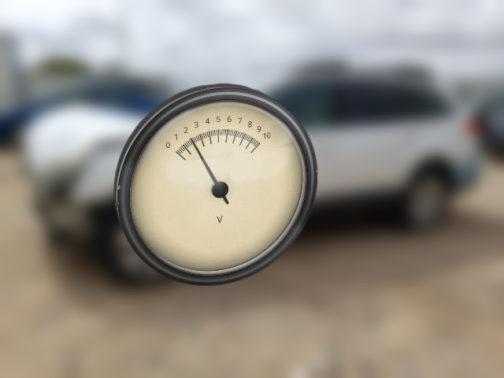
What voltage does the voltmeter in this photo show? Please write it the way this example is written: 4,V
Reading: 2,V
